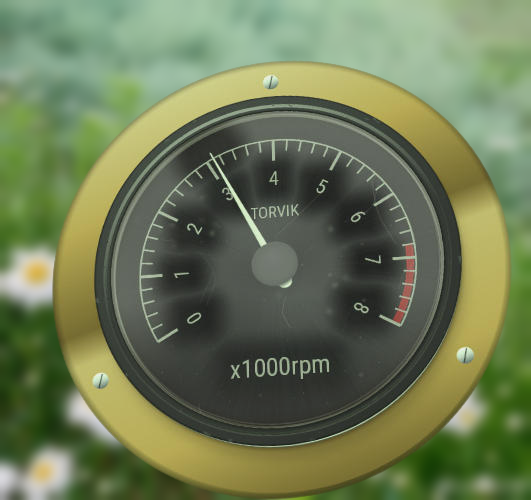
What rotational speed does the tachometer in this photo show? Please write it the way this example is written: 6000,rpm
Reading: 3100,rpm
